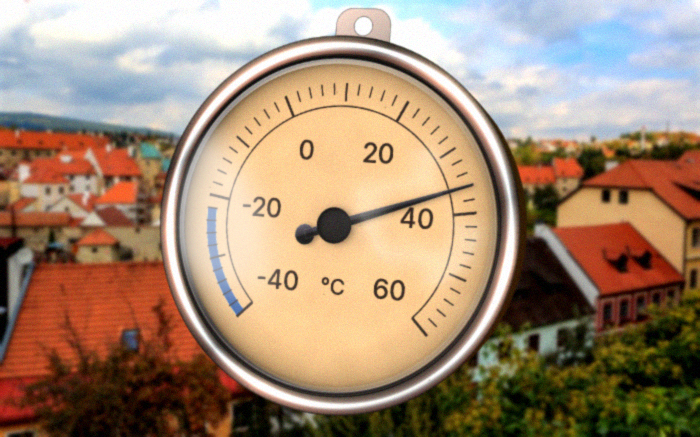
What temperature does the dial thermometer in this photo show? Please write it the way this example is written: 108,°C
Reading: 36,°C
